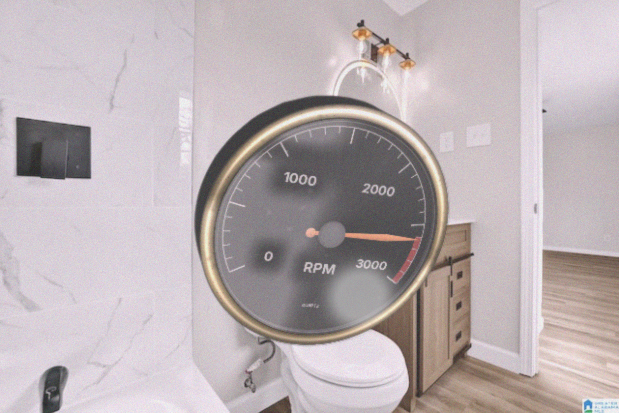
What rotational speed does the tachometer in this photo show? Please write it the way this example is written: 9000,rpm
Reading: 2600,rpm
